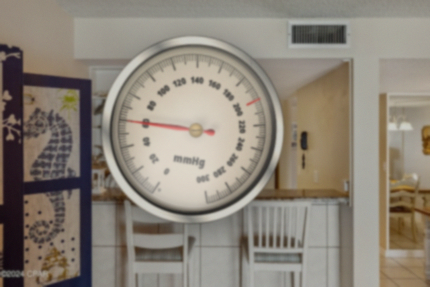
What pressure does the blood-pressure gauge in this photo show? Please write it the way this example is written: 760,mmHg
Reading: 60,mmHg
